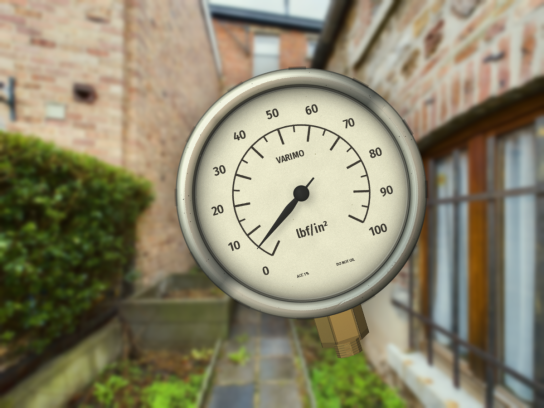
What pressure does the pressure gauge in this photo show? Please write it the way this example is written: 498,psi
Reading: 5,psi
